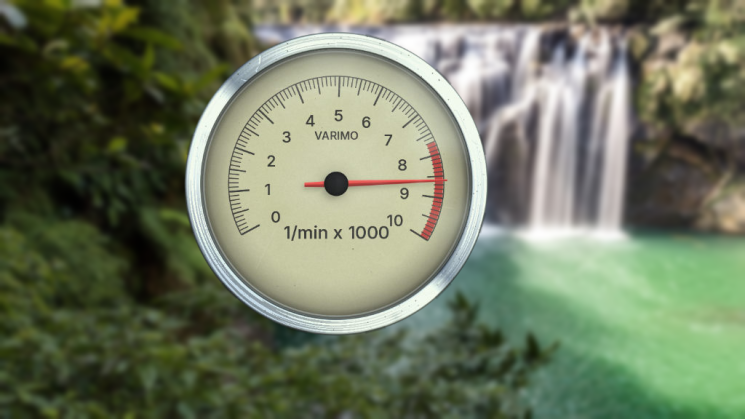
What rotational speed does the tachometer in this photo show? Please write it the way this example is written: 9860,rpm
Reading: 8600,rpm
